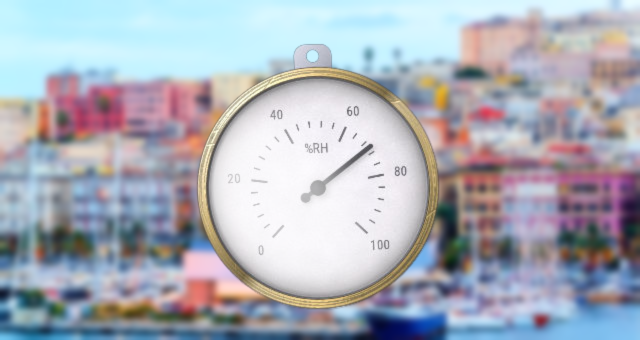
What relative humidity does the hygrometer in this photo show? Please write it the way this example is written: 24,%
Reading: 70,%
